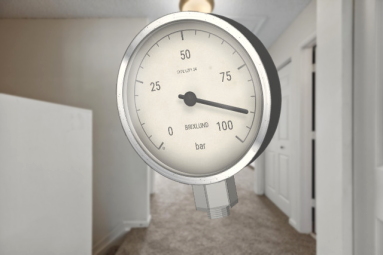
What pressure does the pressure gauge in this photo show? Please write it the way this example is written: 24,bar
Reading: 90,bar
